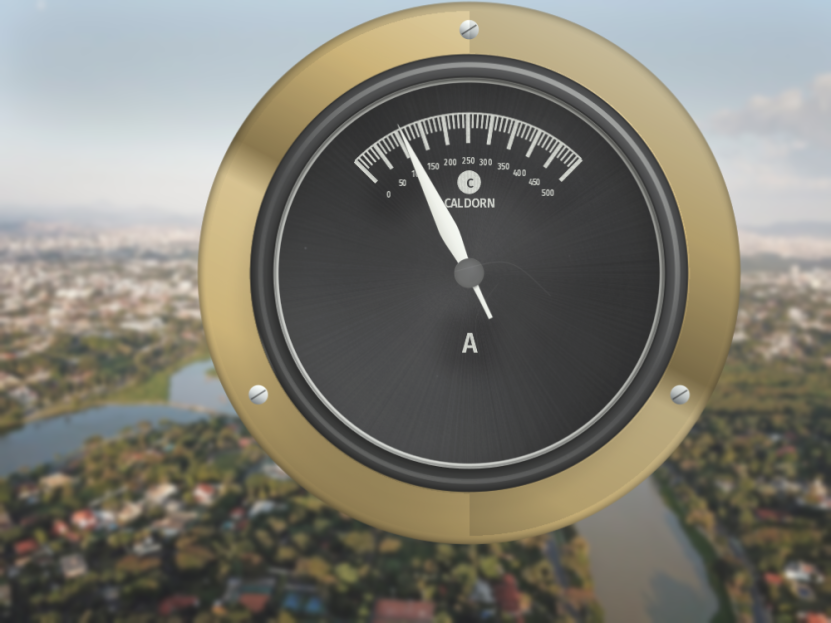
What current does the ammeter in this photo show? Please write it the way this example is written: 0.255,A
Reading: 110,A
